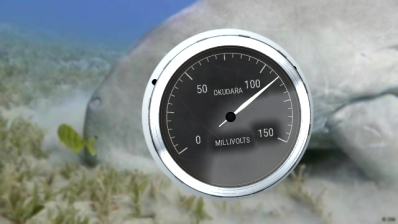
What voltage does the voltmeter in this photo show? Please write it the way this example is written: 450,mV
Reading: 110,mV
